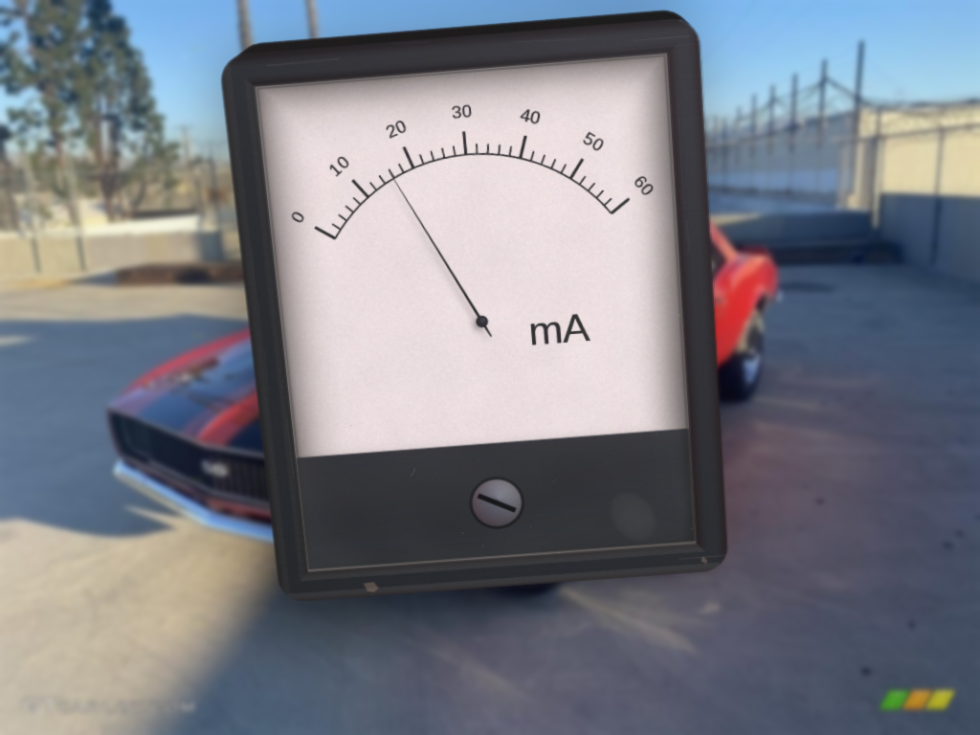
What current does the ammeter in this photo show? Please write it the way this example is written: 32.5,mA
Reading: 16,mA
